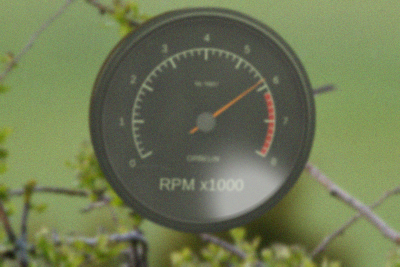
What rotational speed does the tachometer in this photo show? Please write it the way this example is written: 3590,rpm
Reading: 5800,rpm
